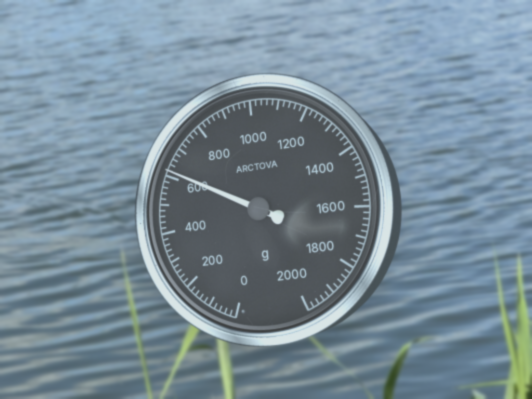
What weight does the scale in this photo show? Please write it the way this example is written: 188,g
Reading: 620,g
